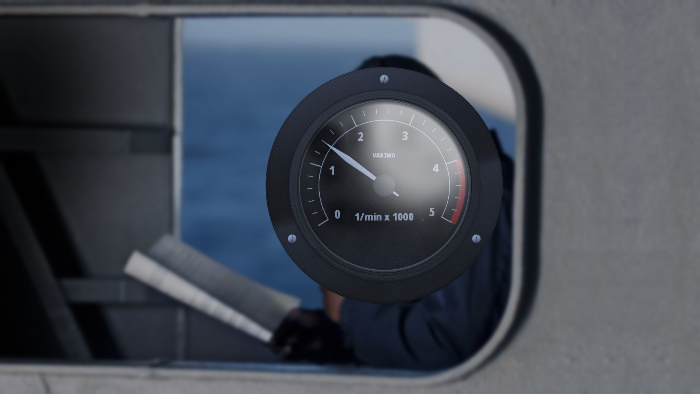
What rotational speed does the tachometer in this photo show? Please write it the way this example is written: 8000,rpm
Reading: 1400,rpm
